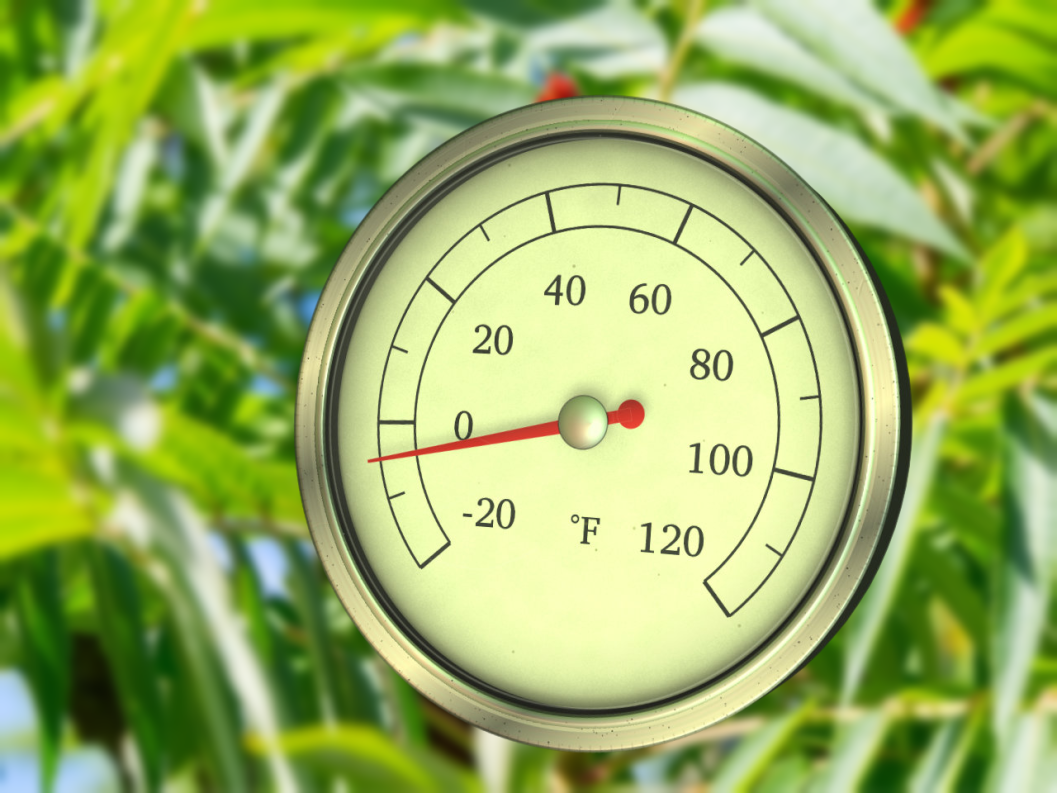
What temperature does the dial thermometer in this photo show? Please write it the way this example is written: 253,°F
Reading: -5,°F
